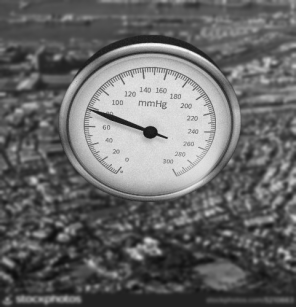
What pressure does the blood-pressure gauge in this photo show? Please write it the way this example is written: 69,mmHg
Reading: 80,mmHg
